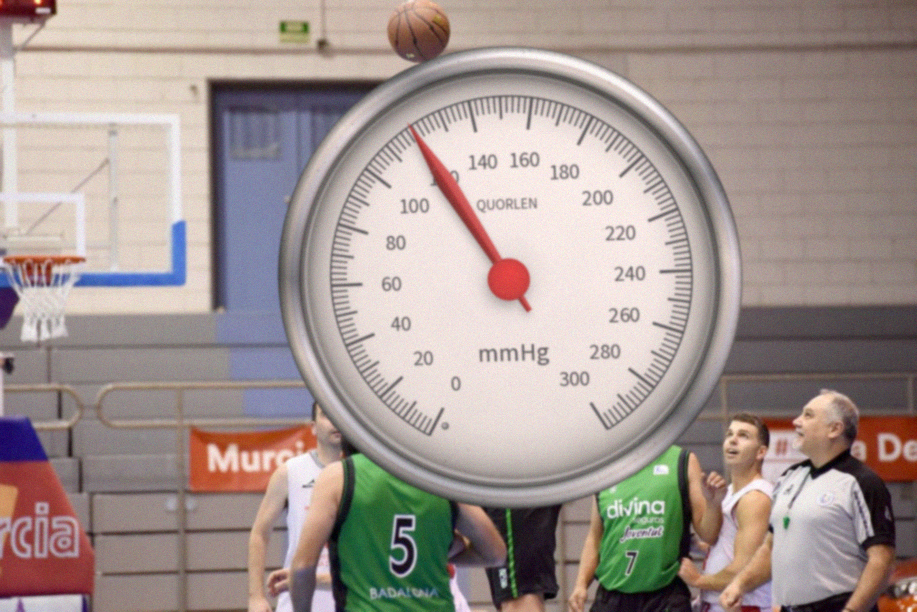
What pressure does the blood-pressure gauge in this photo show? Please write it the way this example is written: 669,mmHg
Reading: 120,mmHg
